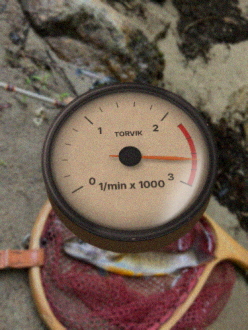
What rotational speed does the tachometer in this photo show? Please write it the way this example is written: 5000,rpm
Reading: 2700,rpm
